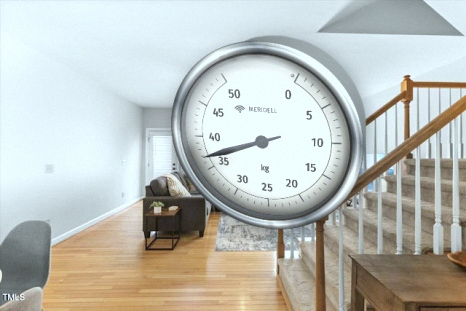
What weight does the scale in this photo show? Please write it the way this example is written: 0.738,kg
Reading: 37,kg
